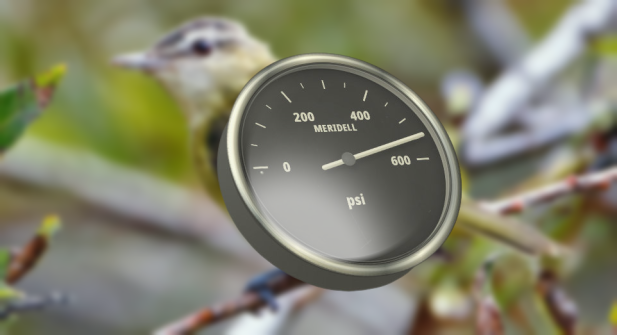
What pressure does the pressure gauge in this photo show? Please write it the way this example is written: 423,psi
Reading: 550,psi
